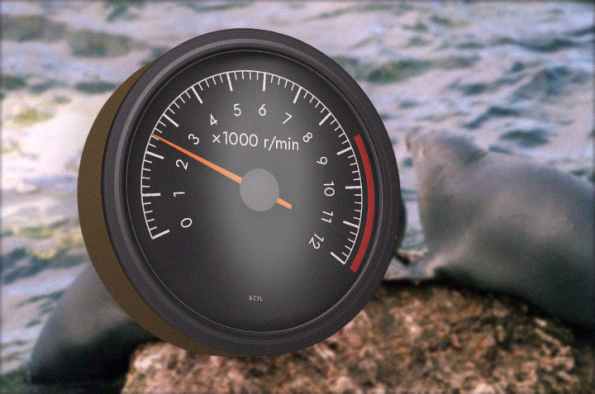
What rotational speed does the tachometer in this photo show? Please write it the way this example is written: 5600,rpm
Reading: 2400,rpm
